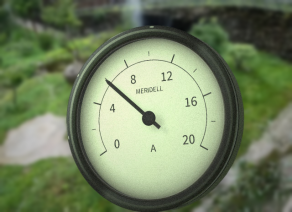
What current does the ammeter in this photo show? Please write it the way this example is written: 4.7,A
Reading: 6,A
